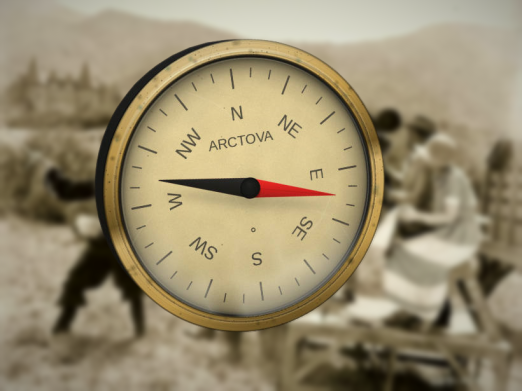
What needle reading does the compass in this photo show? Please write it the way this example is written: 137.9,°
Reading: 105,°
